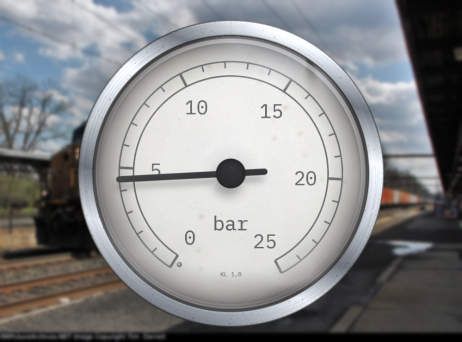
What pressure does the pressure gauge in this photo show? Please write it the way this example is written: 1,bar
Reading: 4.5,bar
